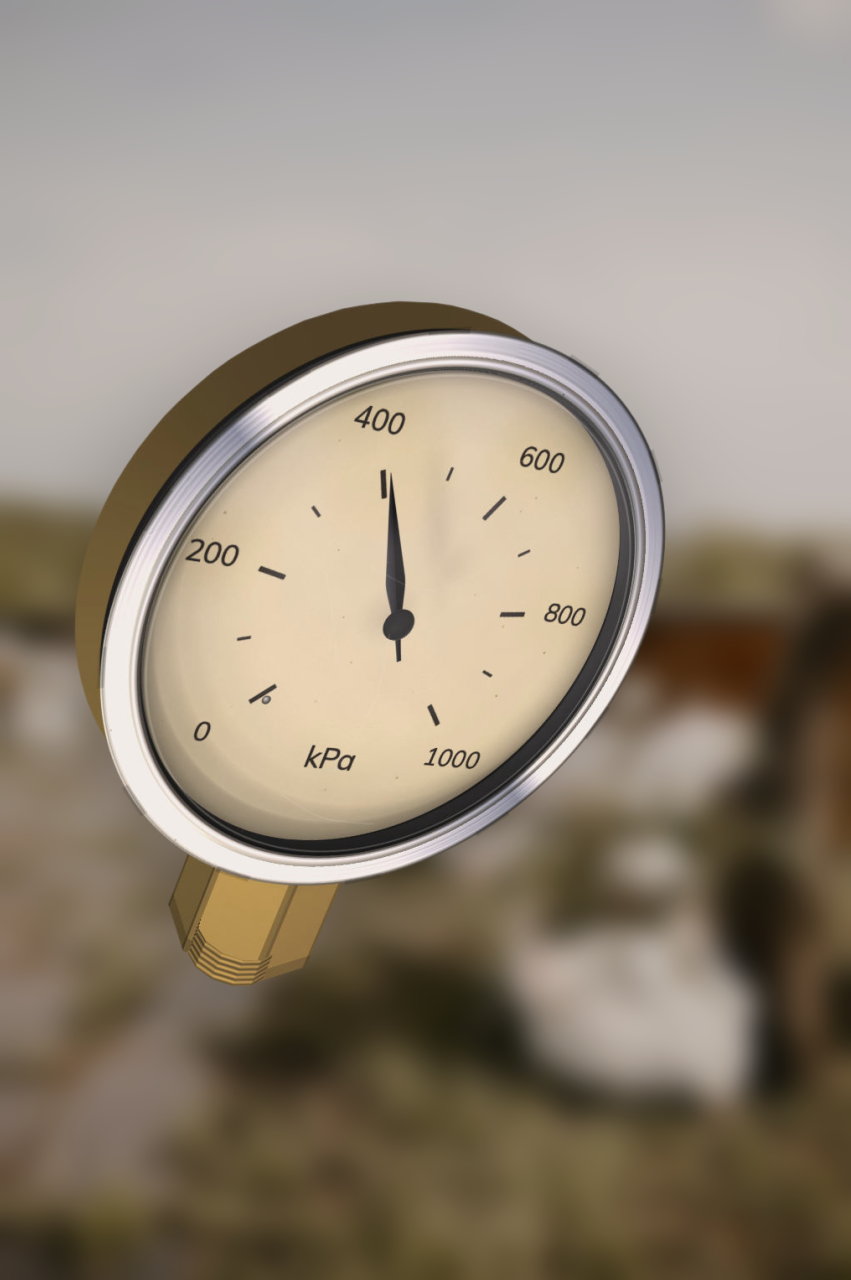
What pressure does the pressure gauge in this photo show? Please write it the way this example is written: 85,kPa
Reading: 400,kPa
